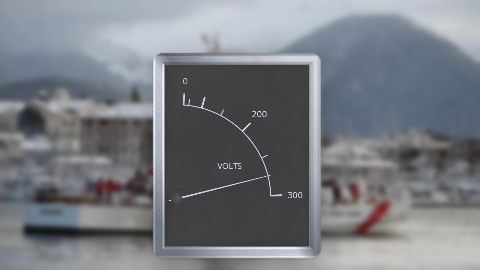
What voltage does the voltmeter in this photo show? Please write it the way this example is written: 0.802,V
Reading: 275,V
